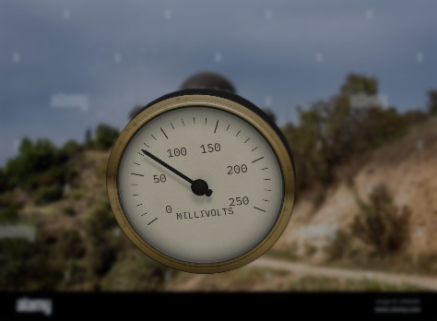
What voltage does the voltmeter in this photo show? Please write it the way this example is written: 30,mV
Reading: 75,mV
